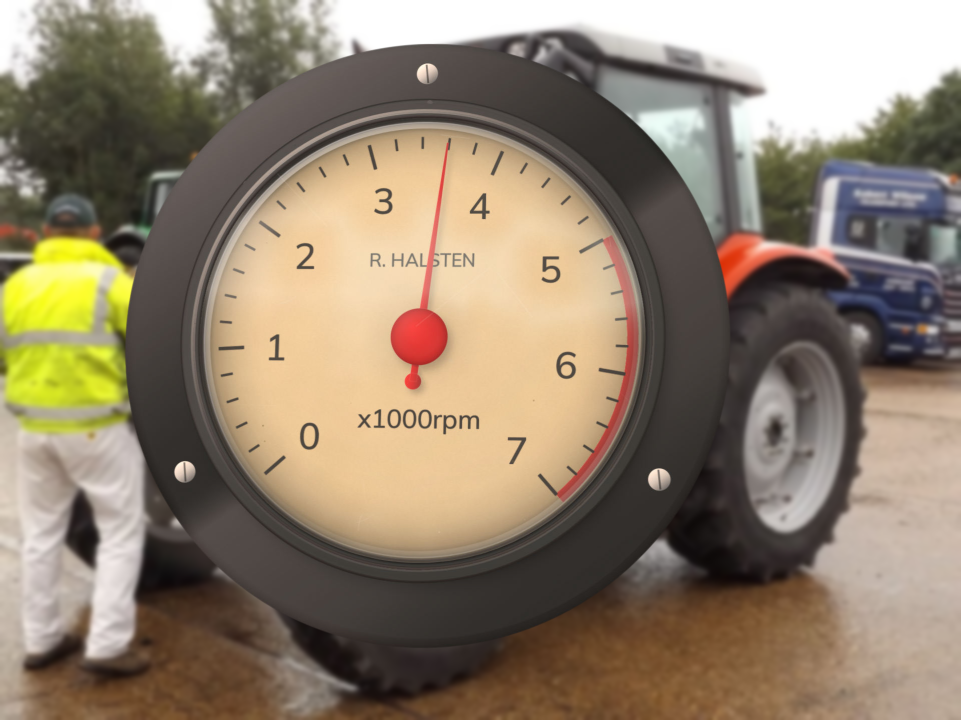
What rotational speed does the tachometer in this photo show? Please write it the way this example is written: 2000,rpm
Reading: 3600,rpm
